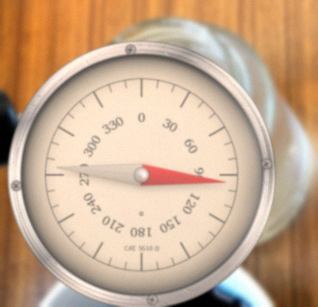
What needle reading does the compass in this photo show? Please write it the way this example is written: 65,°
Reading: 95,°
